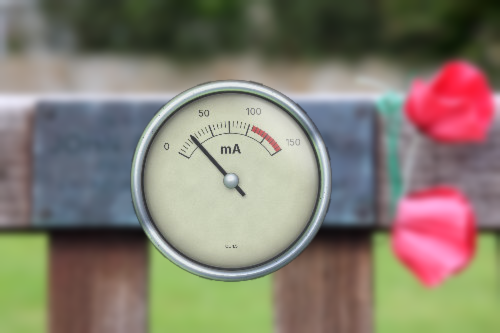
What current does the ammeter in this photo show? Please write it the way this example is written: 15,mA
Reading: 25,mA
